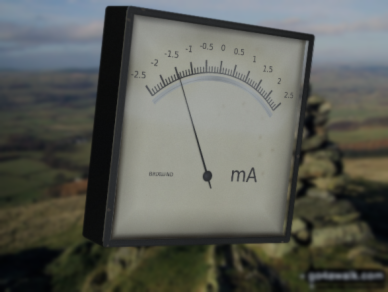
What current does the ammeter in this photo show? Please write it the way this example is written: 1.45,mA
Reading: -1.5,mA
